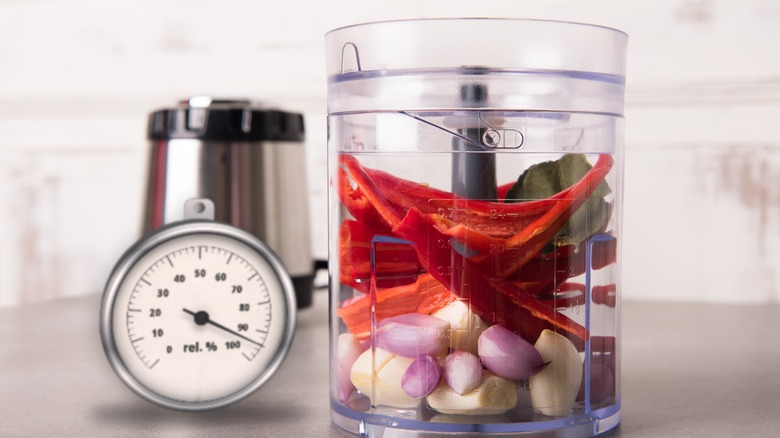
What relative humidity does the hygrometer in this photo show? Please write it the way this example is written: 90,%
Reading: 94,%
